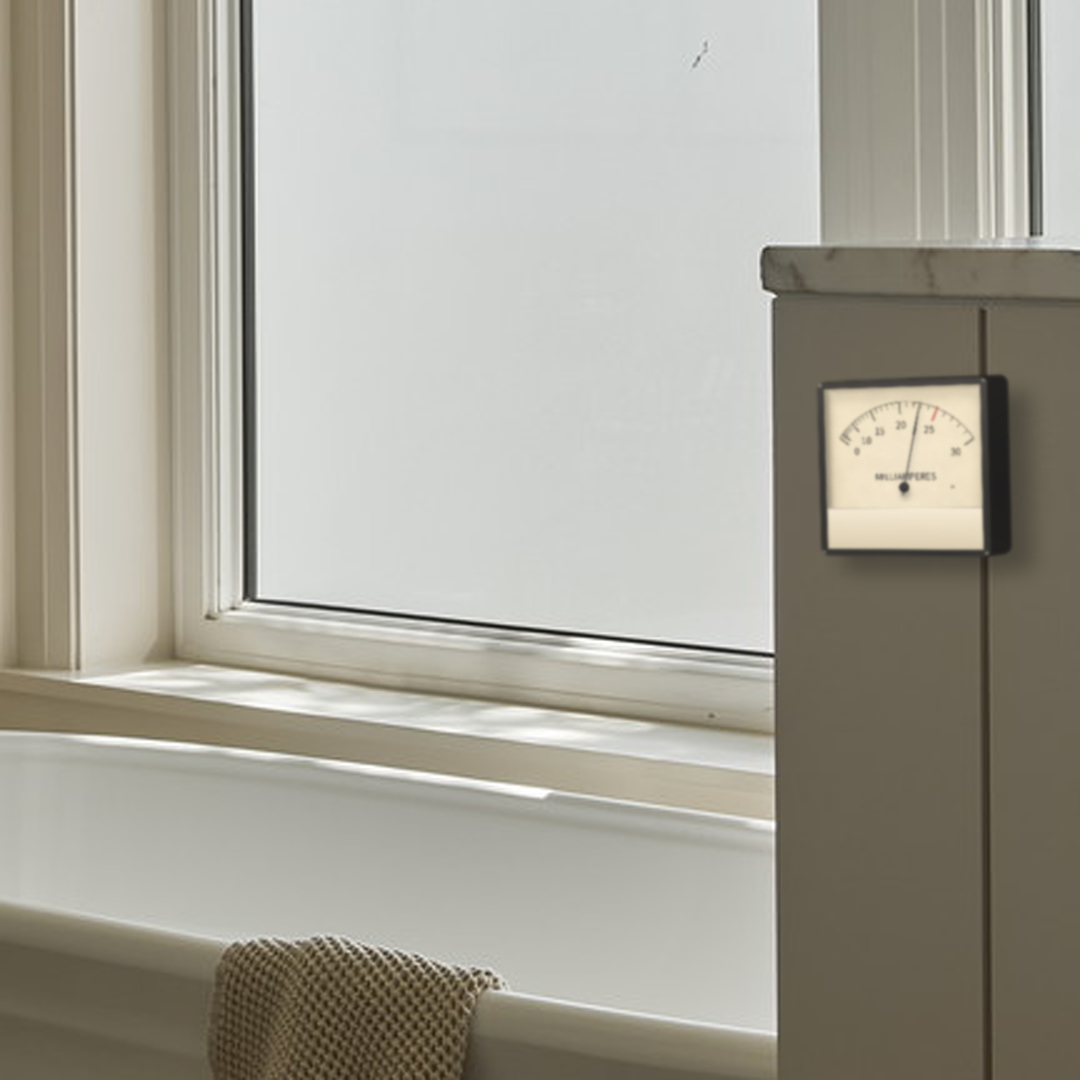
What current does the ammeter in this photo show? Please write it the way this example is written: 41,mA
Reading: 23,mA
